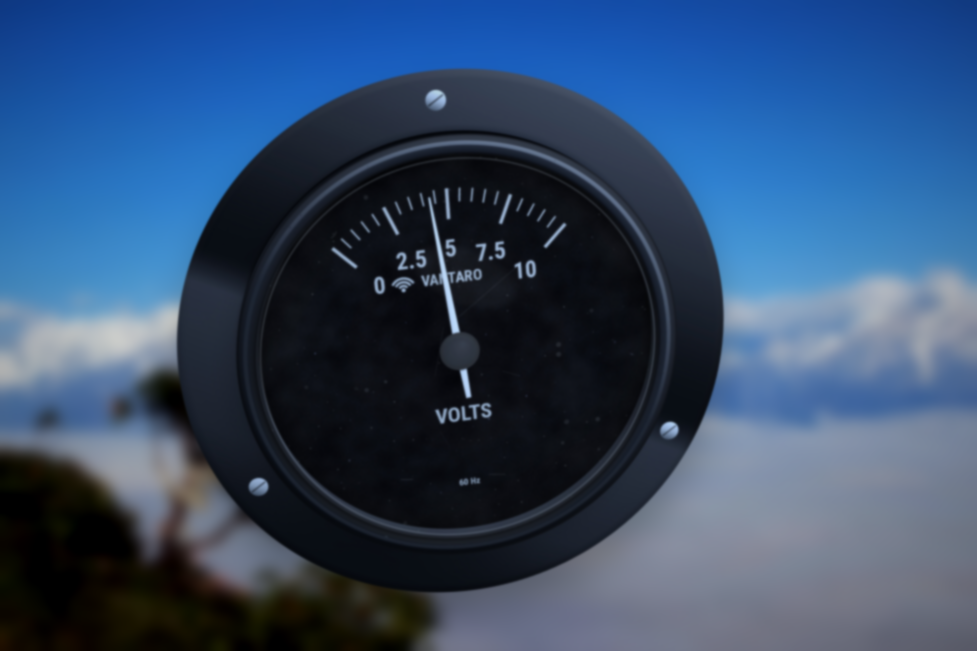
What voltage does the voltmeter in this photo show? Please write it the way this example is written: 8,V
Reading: 4.25,V
